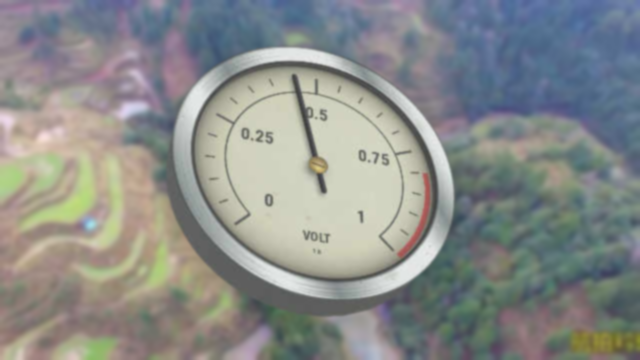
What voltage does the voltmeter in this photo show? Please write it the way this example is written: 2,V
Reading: 0.45,V
